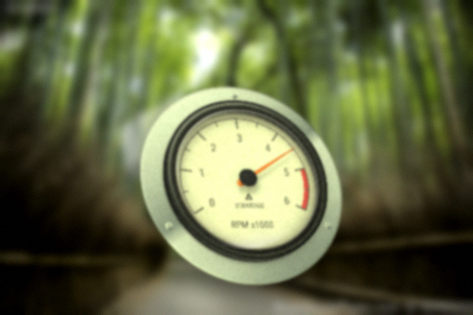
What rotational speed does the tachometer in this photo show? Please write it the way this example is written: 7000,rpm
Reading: 4500,rpm
